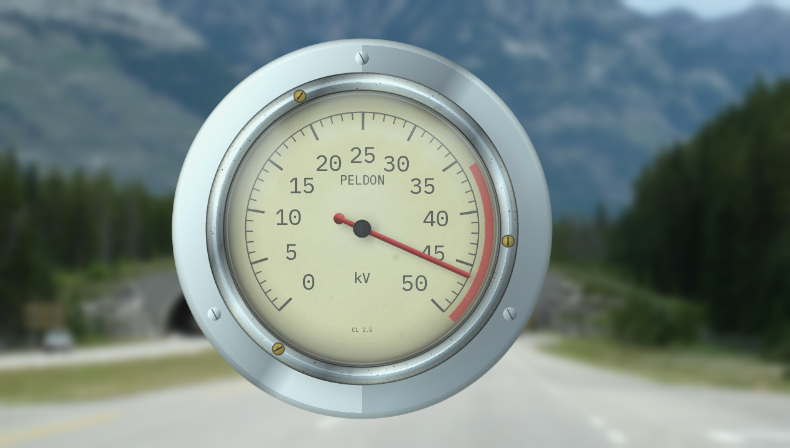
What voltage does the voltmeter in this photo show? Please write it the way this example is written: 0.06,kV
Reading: 46,kV
